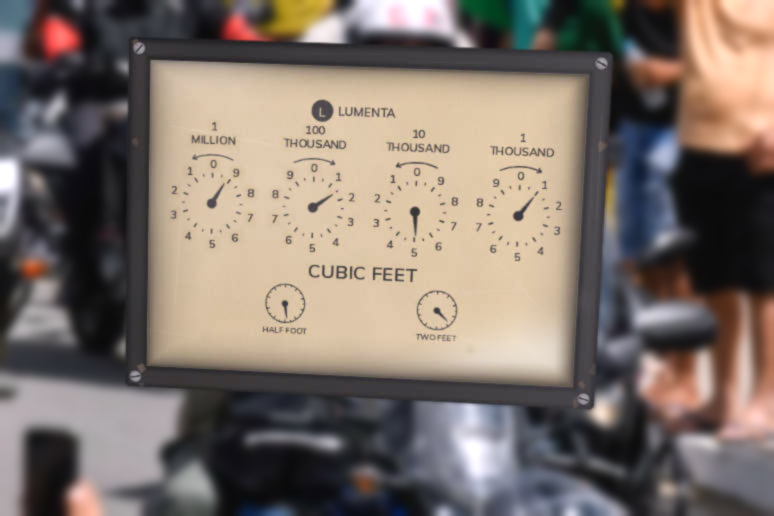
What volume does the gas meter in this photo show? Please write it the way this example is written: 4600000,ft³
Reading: 915100,ft³
